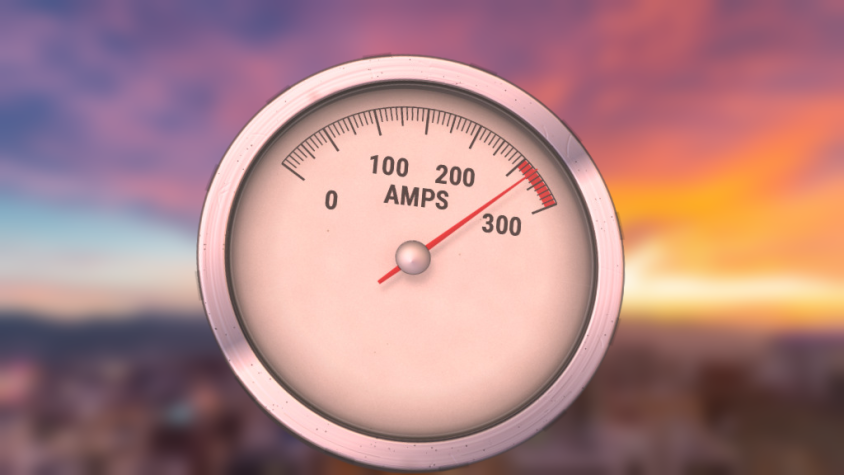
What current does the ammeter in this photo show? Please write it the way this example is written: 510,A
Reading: 265,A
